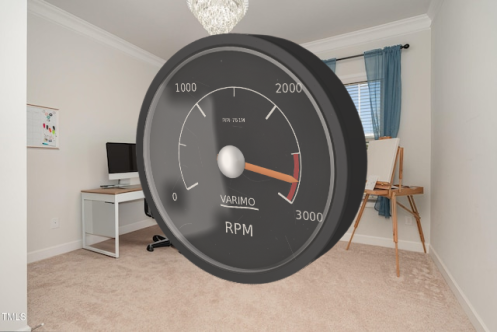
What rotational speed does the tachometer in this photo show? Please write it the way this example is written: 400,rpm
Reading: 2750,rpm
